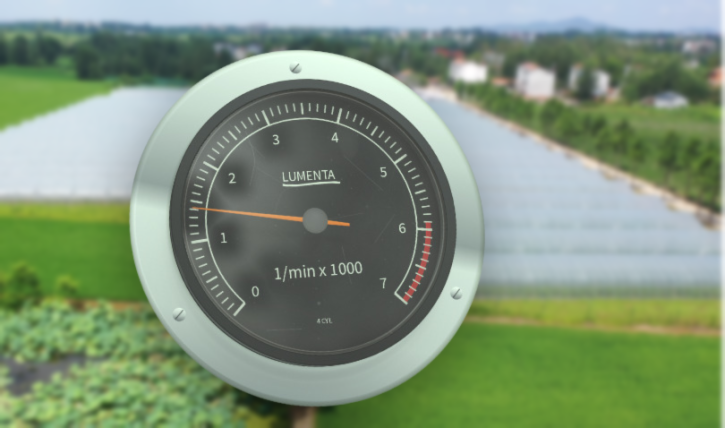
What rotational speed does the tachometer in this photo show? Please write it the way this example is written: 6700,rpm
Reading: 1400,rpm
